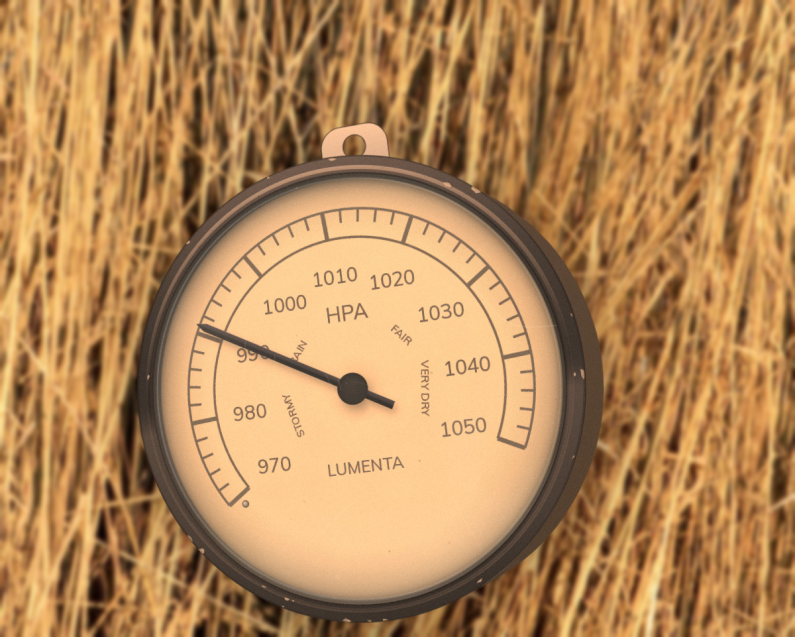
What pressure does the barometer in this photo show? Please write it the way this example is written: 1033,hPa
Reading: 991,hPa
